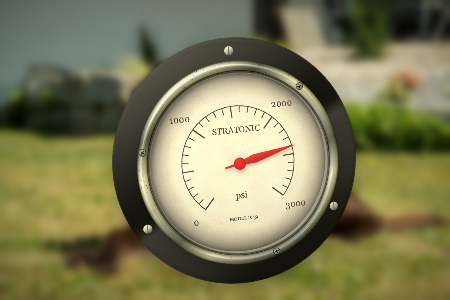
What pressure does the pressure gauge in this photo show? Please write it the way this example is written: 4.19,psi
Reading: 2400,psi
